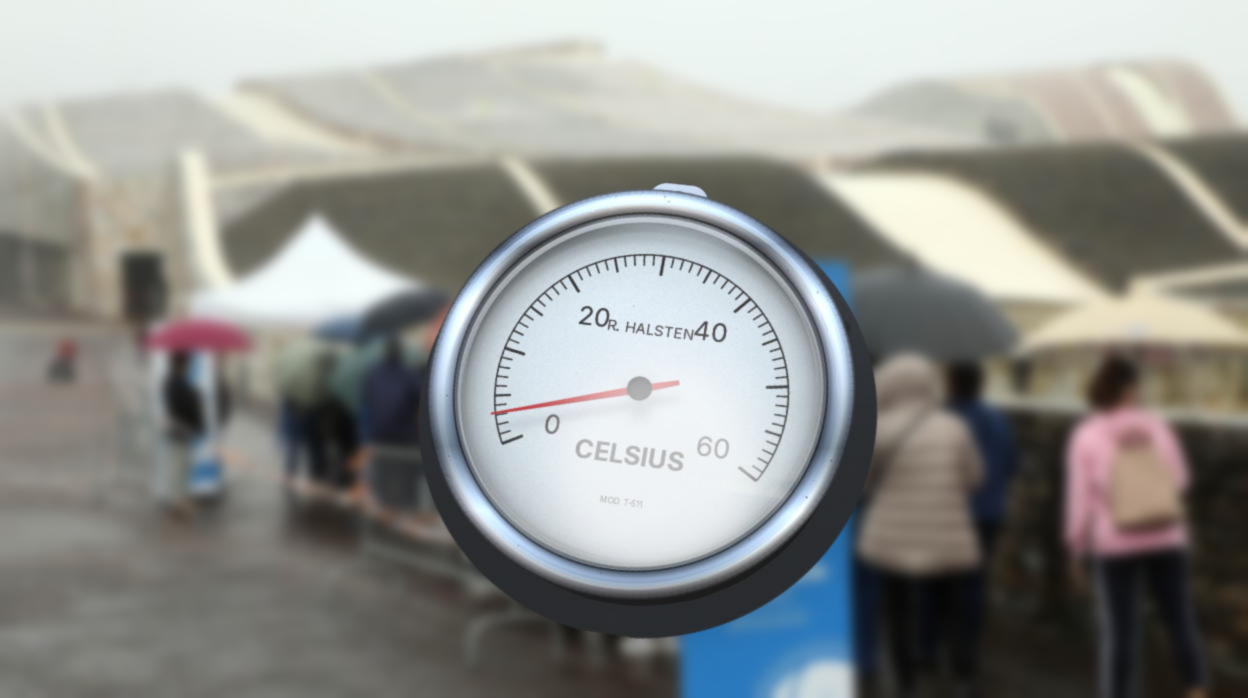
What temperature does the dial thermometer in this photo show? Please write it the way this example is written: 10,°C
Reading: 3,°C
